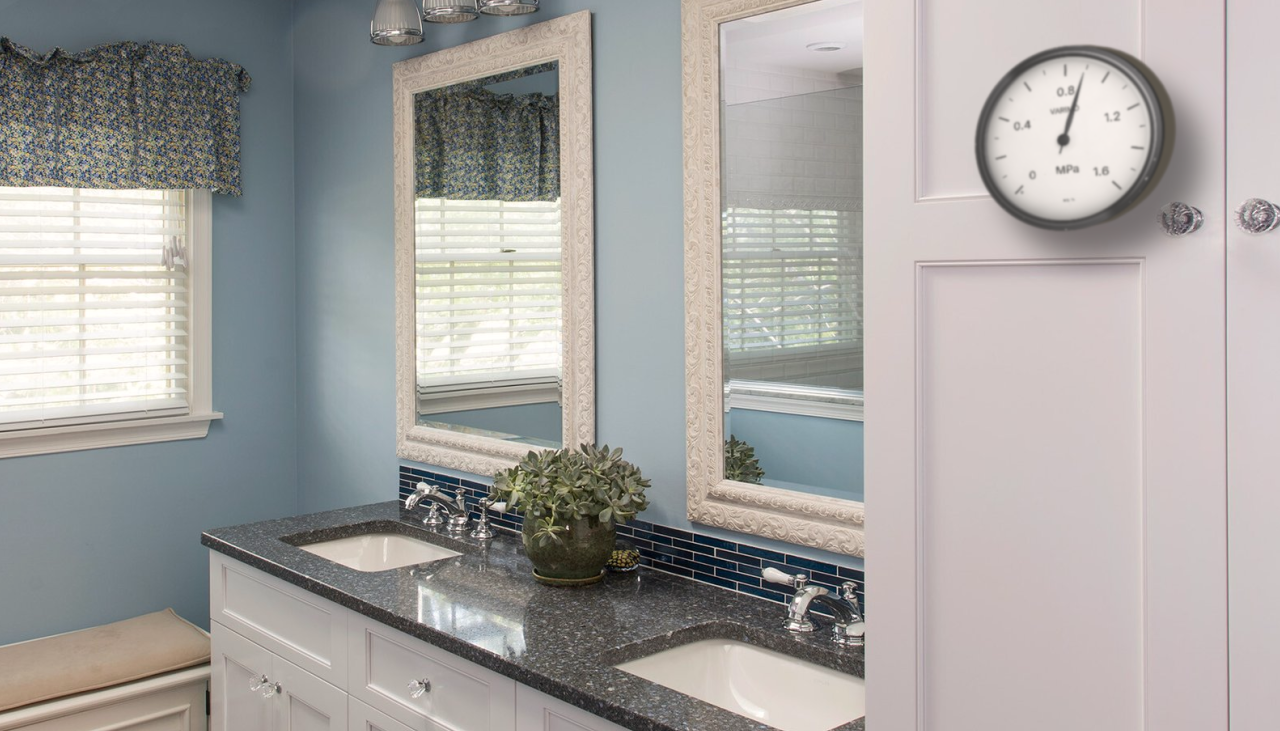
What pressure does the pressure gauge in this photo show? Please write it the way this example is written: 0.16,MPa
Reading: 0.9,MPa
